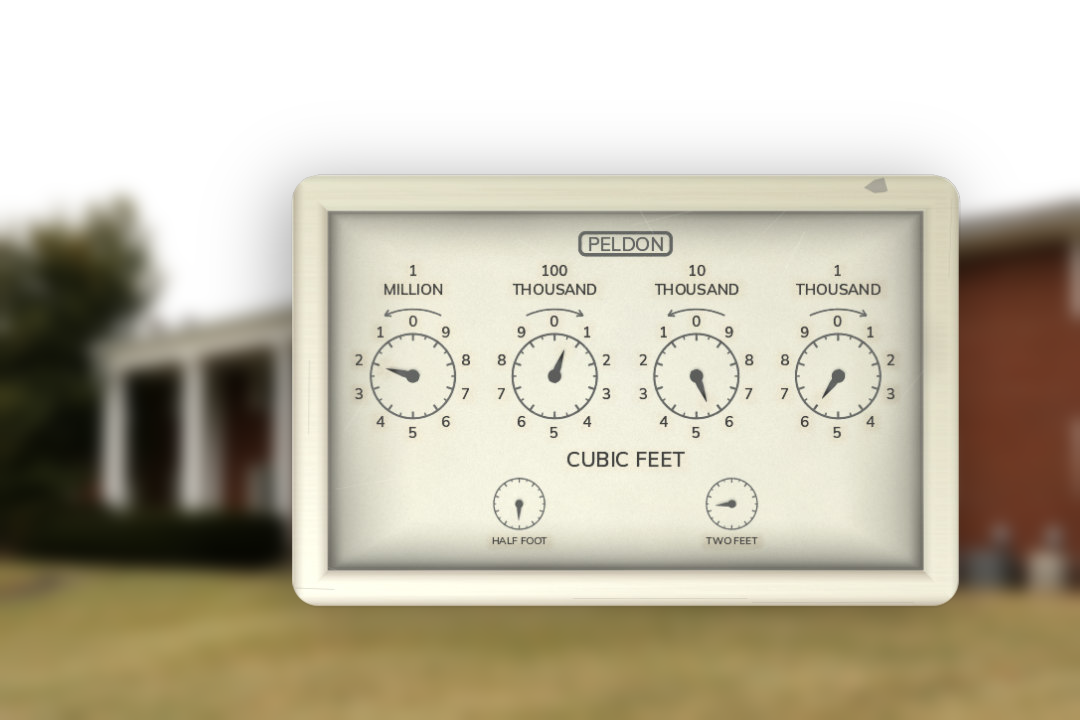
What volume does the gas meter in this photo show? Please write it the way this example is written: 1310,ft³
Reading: 205600,ft³
